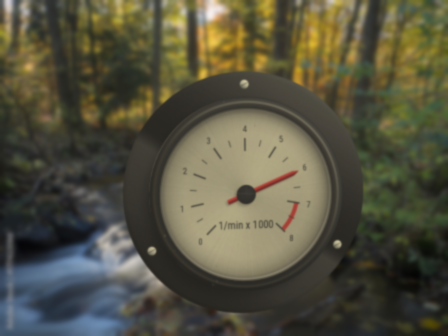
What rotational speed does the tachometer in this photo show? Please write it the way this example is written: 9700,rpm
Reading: 6000,rpm
